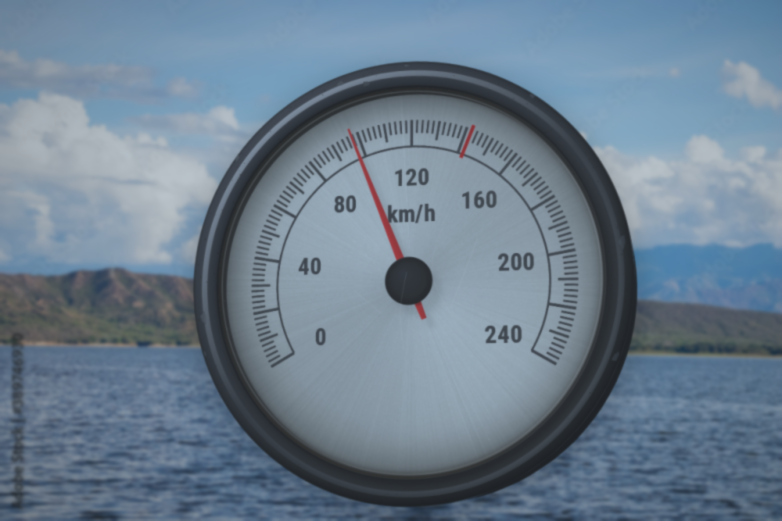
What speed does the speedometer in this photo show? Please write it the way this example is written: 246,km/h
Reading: 98,km/h
